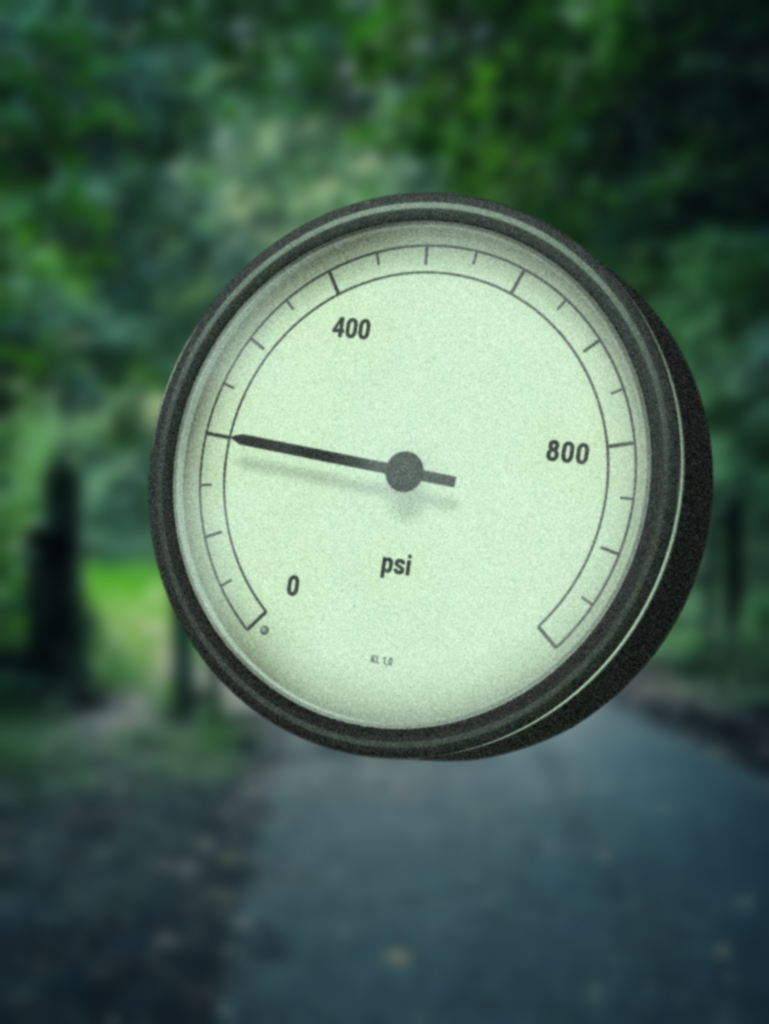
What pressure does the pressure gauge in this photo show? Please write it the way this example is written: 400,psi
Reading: 200,psi
